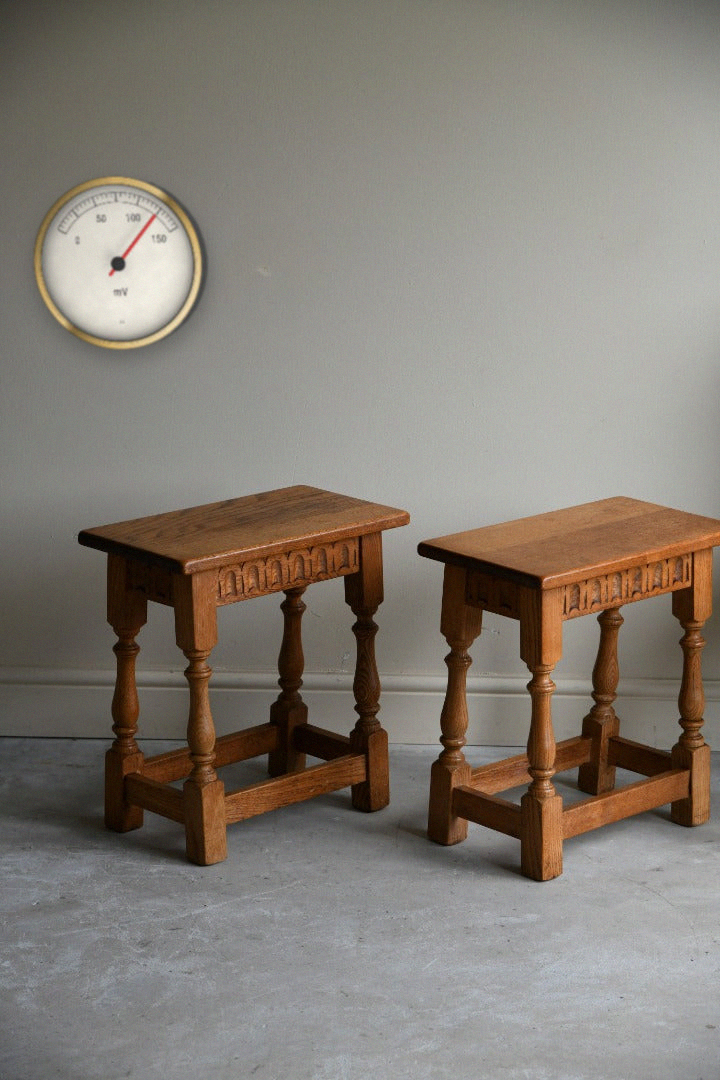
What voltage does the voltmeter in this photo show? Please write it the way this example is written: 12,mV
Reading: 125,mV
